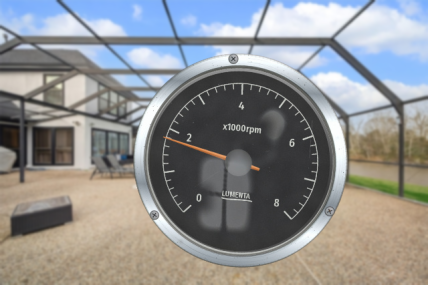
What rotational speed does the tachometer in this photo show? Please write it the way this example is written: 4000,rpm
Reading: 1800,rpm
